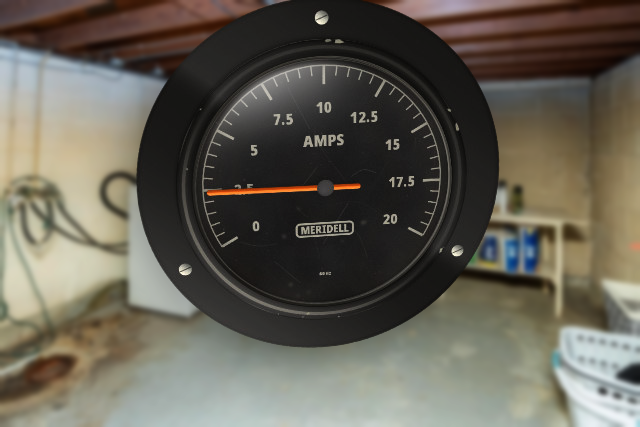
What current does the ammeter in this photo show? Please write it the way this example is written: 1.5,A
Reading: 2.5,A
